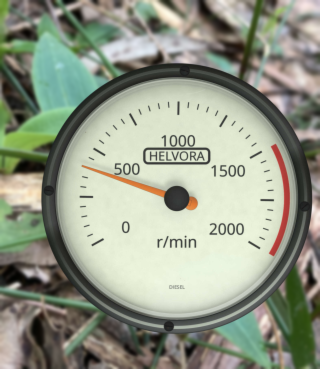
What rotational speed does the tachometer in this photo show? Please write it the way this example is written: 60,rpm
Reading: 400,rpm
